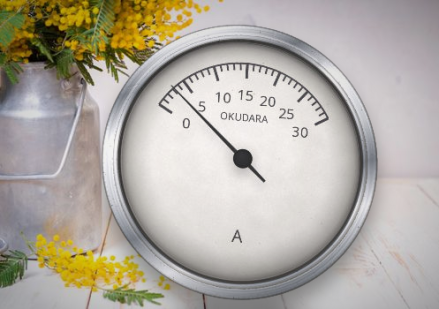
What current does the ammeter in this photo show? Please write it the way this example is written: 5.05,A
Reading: 3,A
